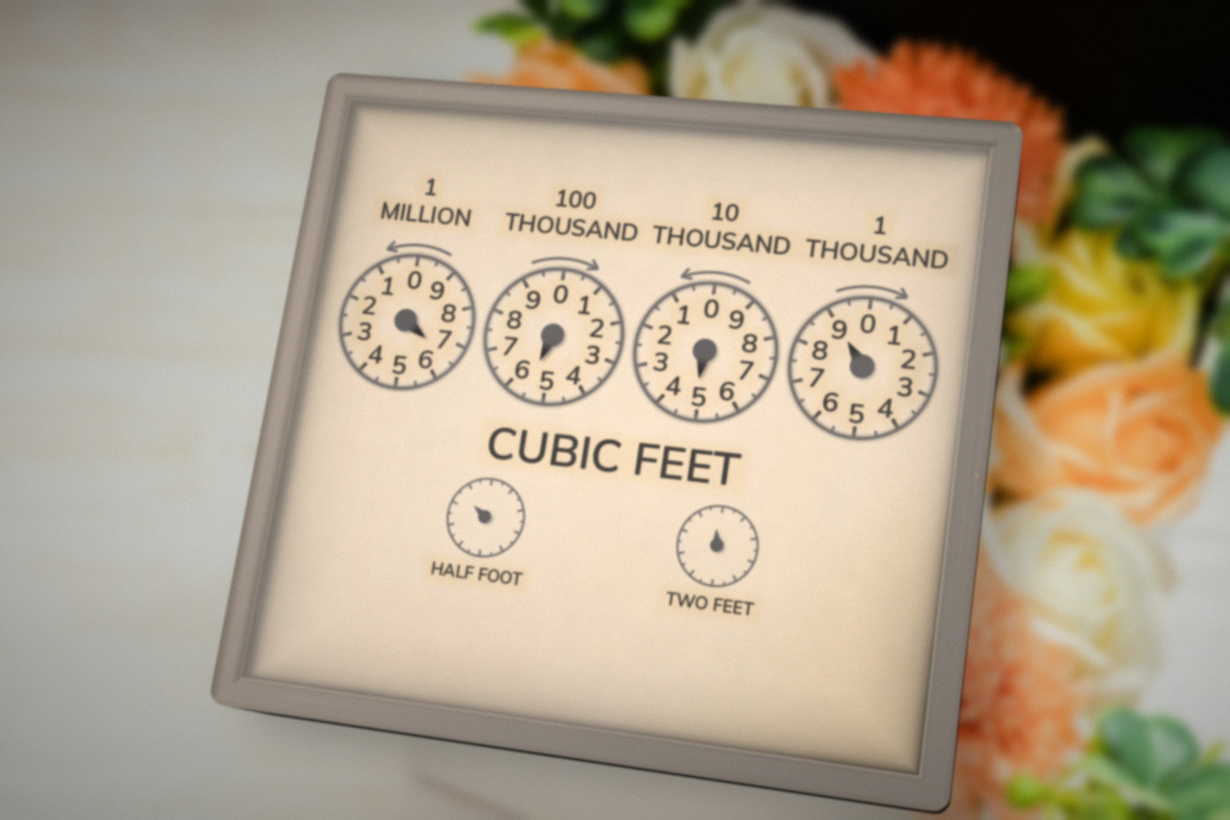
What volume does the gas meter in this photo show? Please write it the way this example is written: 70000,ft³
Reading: 654900,ft³
